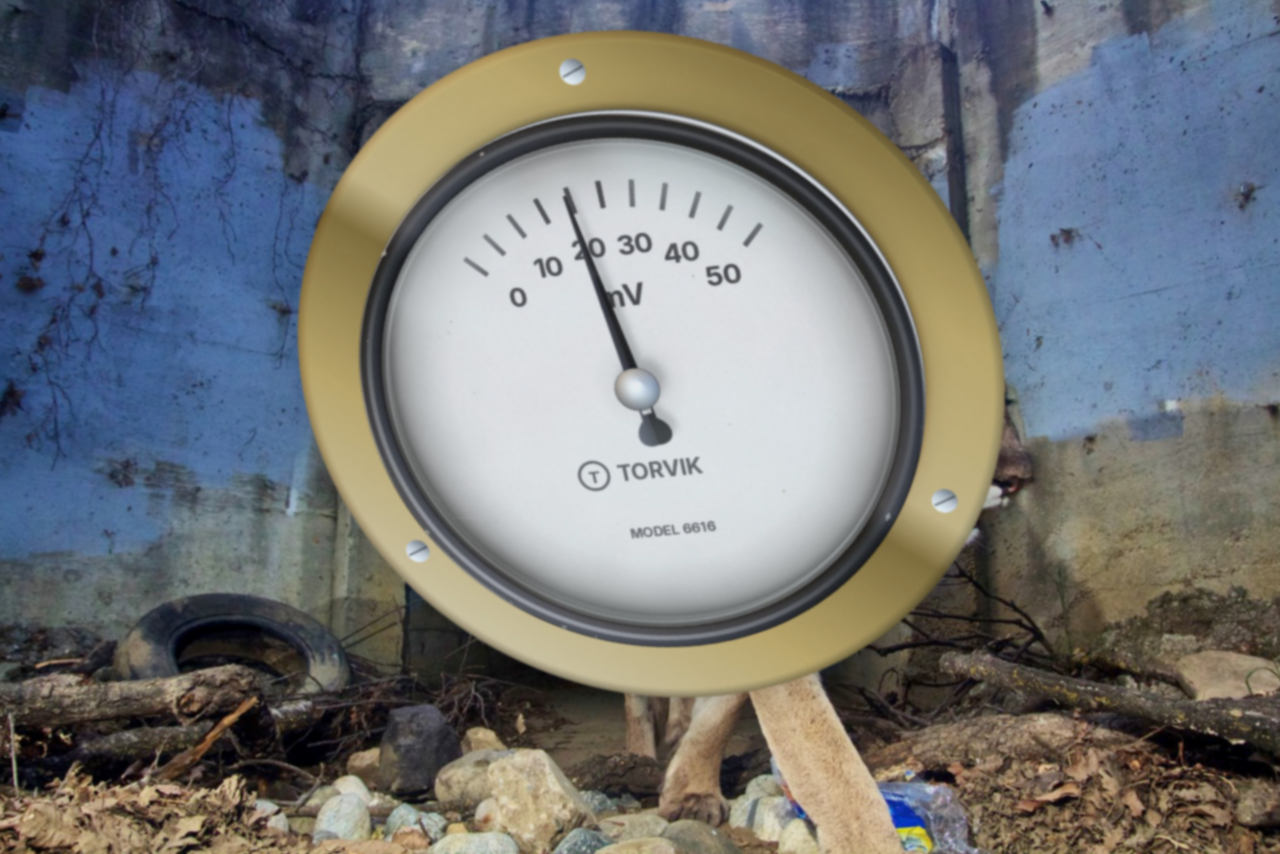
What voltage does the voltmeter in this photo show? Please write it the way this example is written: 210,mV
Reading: 20,mV
